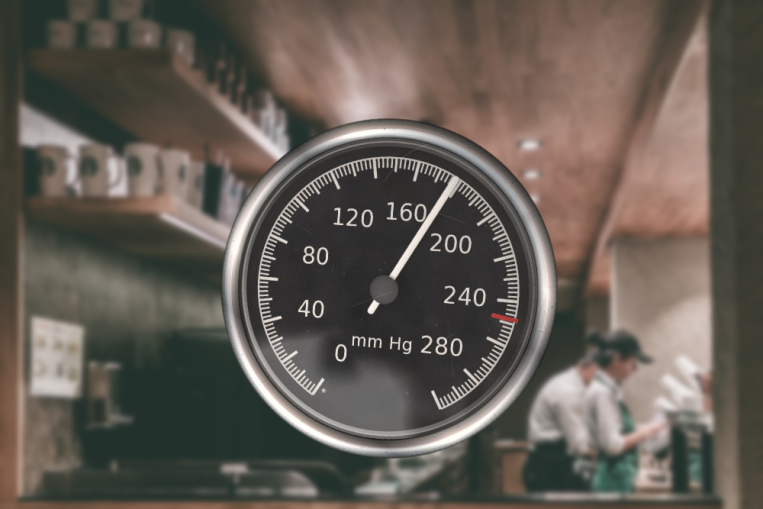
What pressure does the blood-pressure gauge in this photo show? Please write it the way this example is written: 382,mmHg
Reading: 178,mmHg
